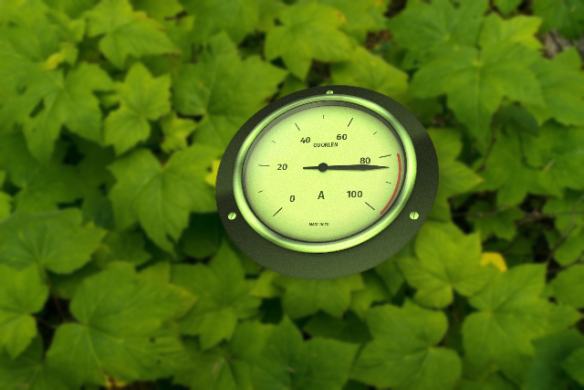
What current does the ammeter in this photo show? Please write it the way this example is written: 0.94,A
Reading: 85,A
